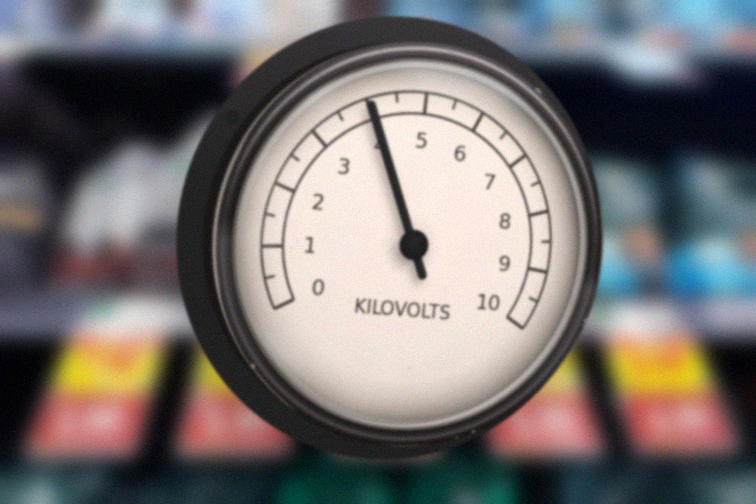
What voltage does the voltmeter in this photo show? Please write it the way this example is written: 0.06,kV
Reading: 4,kV
